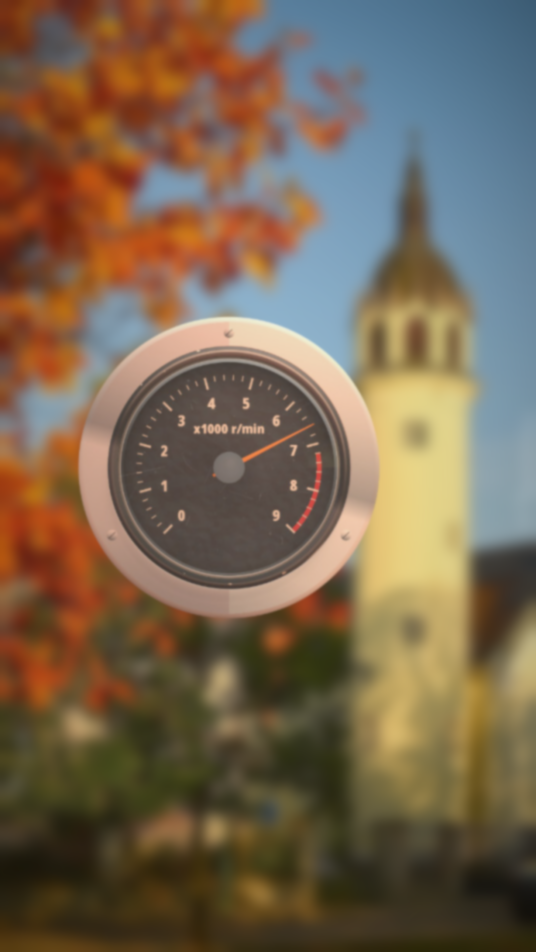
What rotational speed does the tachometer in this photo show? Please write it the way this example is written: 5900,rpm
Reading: 6600,rpm
